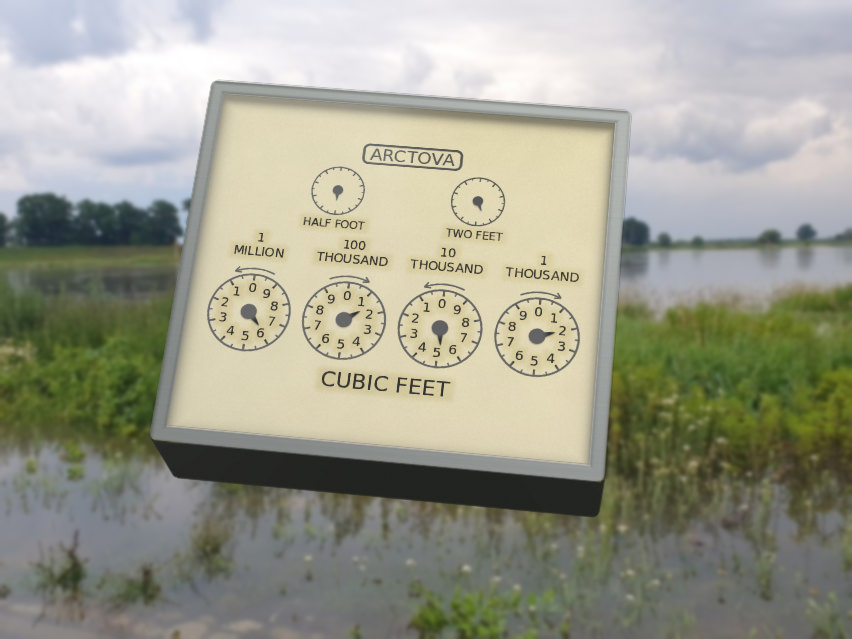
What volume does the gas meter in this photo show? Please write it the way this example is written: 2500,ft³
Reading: 615200,ft³
